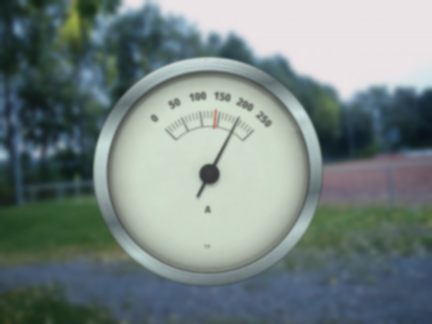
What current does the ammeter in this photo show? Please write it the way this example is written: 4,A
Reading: 200,A
